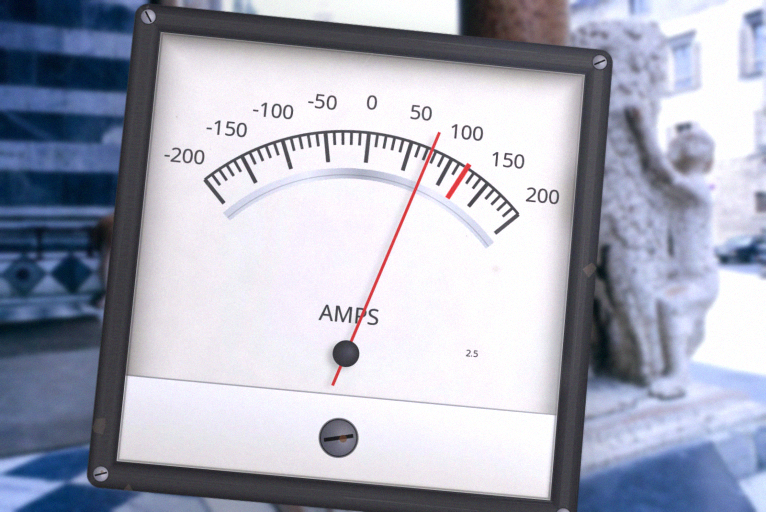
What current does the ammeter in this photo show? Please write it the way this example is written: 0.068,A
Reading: 75,A
